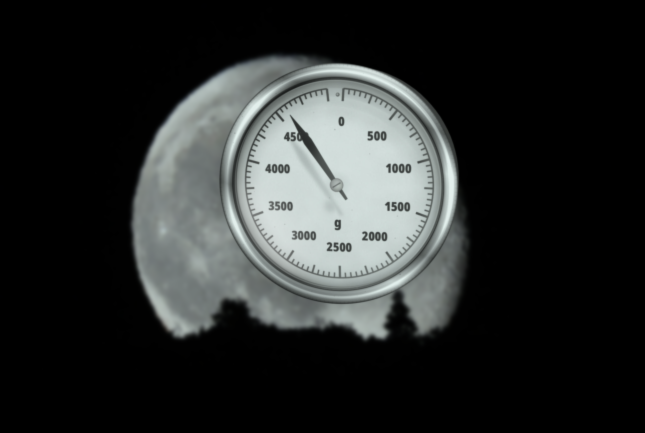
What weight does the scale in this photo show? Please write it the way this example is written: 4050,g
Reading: 4600,g
